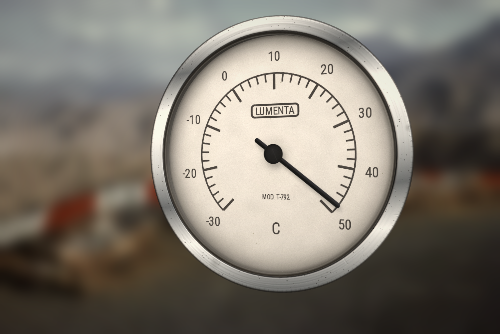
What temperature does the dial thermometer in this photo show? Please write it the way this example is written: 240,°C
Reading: 48,°C
